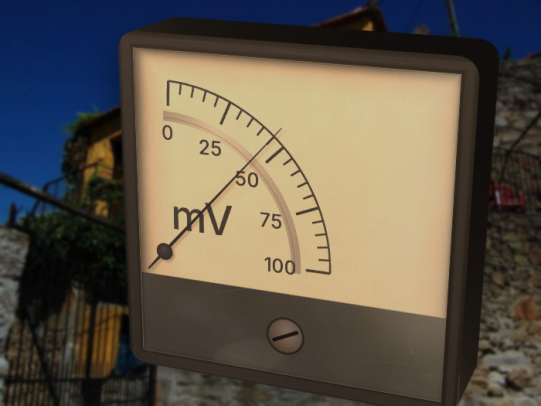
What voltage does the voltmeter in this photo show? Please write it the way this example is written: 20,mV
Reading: 45,mV
